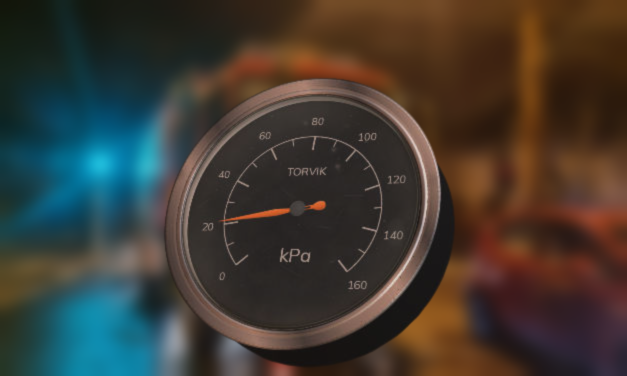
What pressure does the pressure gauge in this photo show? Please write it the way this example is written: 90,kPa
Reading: 20,kPa
